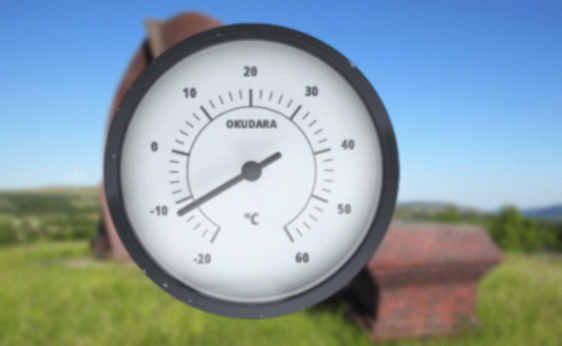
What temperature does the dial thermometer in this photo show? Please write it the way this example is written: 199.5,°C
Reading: -12,°C
